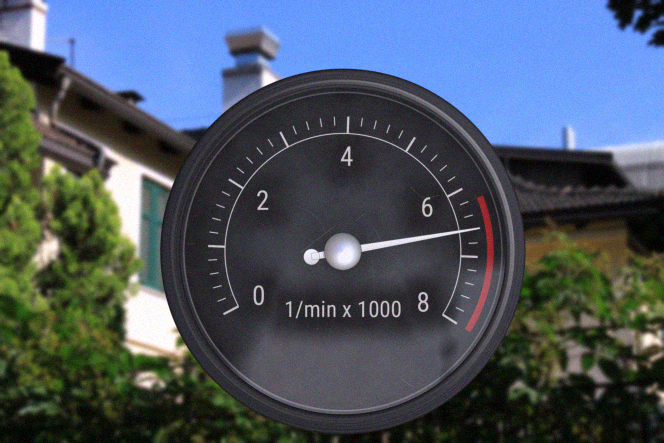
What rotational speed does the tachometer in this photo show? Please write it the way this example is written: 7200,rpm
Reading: 6600,rpm
